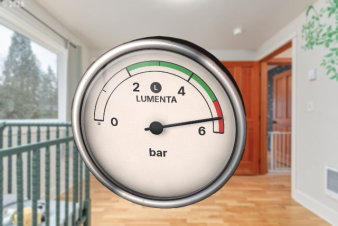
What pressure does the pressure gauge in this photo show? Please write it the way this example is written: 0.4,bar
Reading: 5.5,bar
